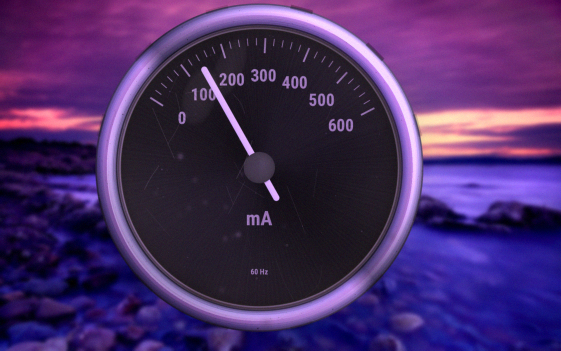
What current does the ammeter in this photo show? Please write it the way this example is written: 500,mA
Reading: 140,mA
